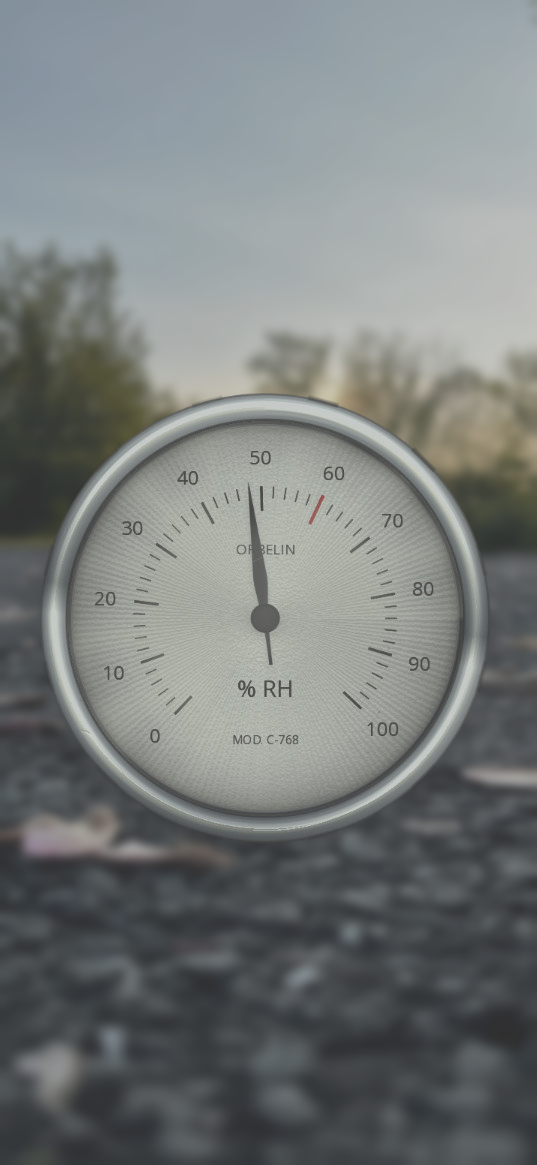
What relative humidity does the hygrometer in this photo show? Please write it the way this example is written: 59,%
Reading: 48,%
